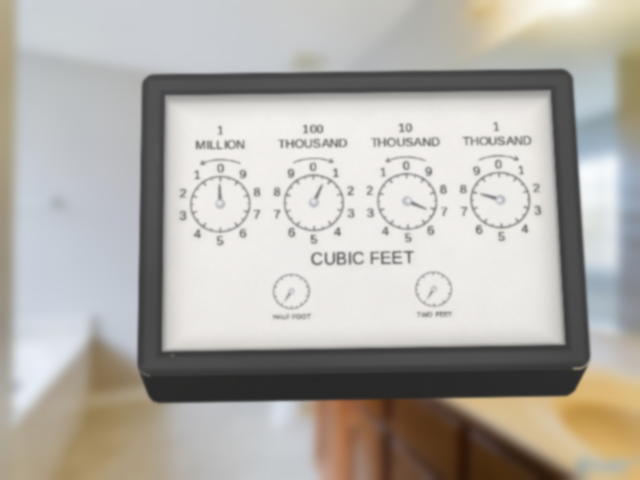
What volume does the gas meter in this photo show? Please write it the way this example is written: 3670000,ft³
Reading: 6800,ft³
